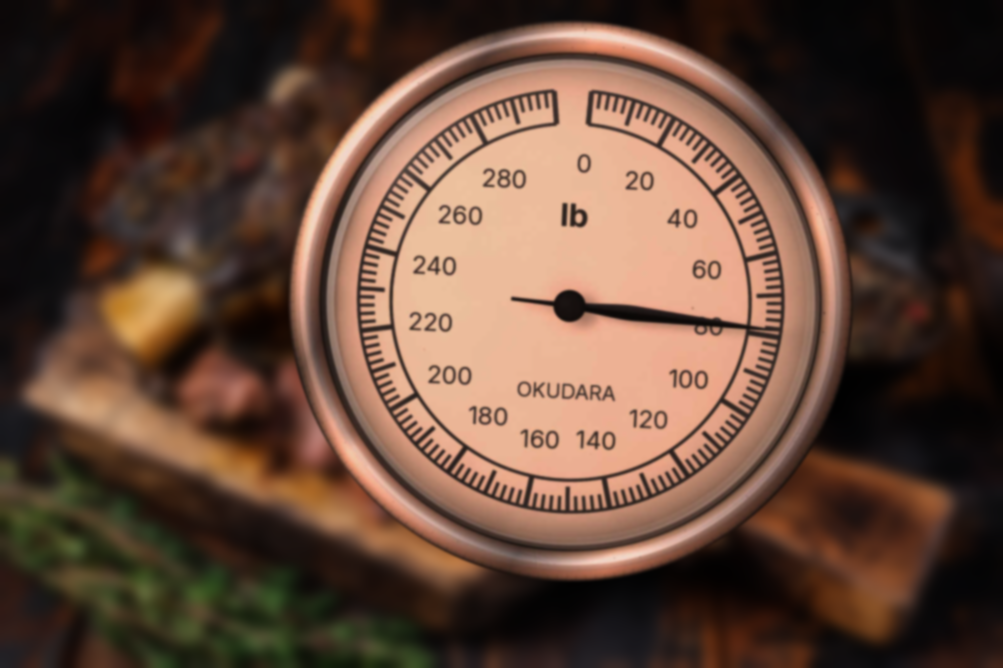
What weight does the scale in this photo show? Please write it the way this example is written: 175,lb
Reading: 78,lb
